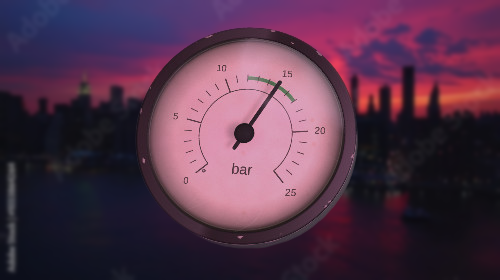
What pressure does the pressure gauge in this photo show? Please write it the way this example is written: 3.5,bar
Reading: 15,bar
